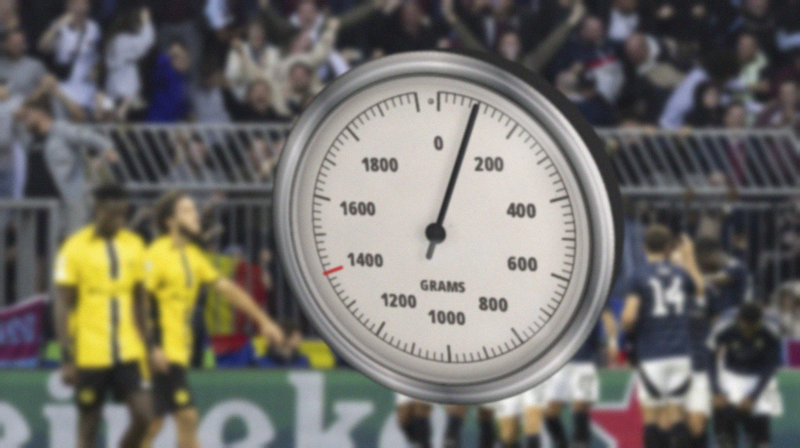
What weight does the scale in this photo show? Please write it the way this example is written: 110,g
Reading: 100,g
